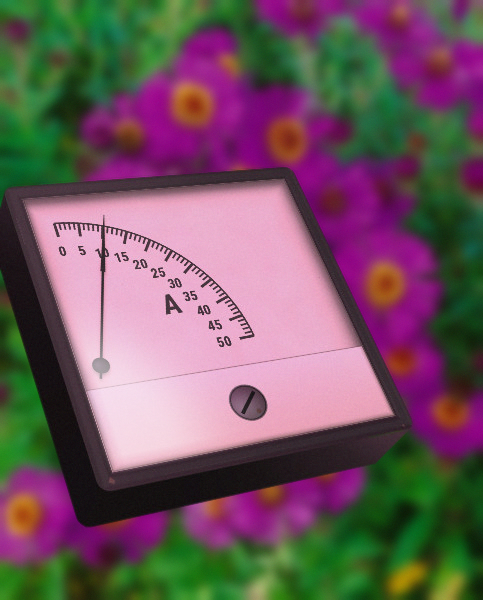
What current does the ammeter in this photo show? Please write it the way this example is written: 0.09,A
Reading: 10,A
